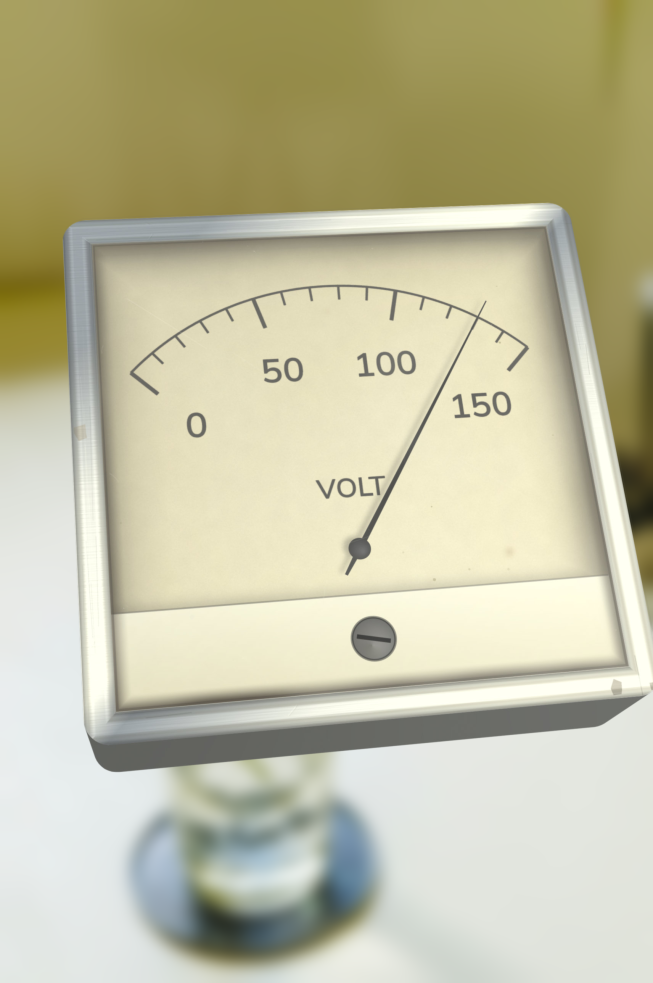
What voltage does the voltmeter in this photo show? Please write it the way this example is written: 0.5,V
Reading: 130,V
